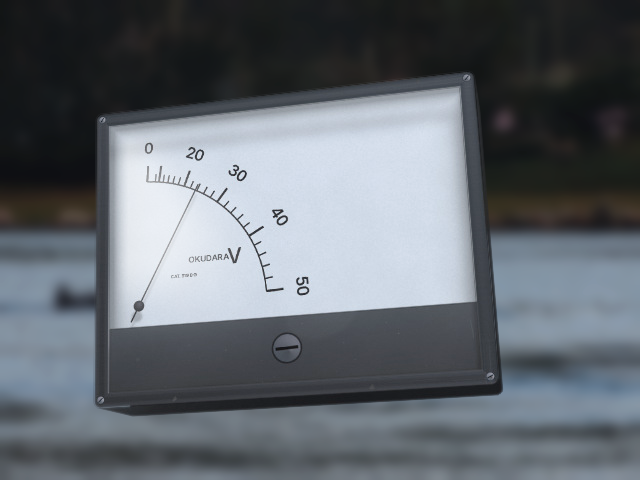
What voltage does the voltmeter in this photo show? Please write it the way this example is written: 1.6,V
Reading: 24,V
